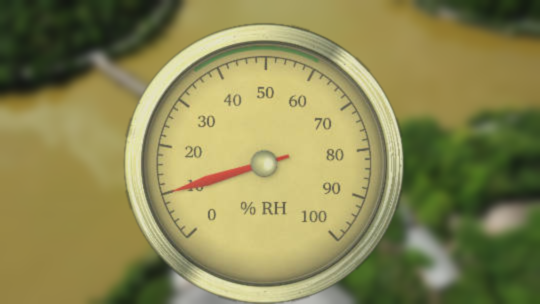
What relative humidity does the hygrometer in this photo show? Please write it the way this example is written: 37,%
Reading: 10,%
